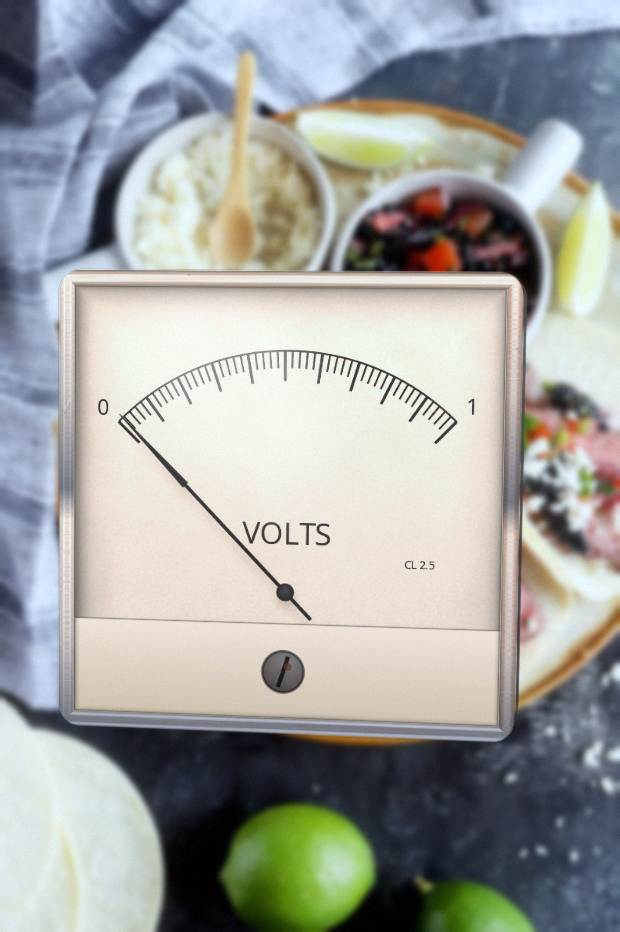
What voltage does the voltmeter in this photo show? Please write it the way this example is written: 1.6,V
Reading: 0.02,V
